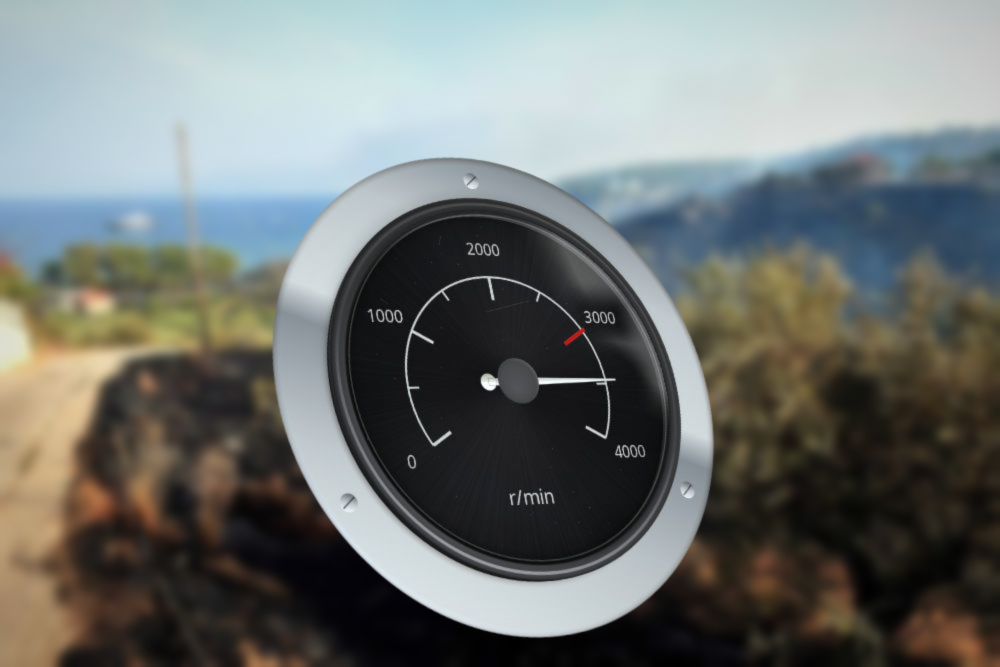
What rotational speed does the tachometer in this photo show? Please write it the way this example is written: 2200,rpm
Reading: 3500,rpm
